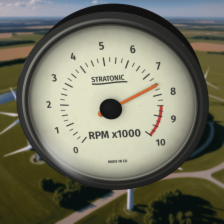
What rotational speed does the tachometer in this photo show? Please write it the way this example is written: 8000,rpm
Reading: 7500,rpm
